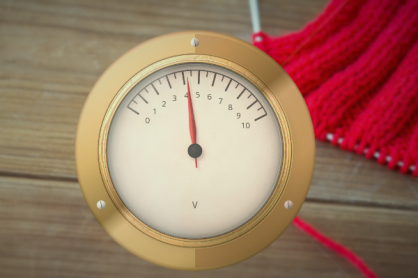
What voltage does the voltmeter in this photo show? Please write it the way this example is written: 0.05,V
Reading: 4.25,V
